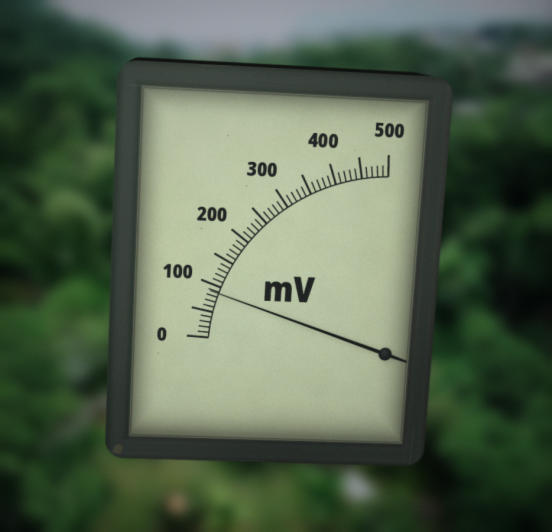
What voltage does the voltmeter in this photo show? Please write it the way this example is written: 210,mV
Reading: 90,mV
